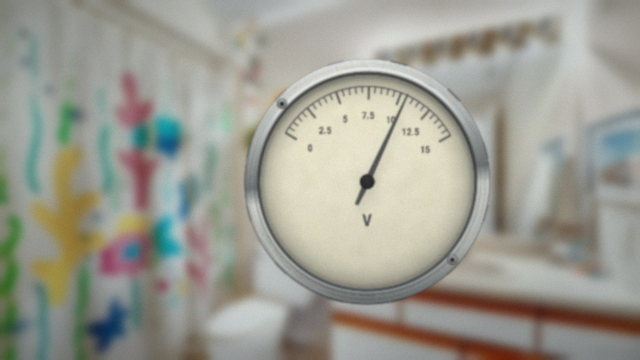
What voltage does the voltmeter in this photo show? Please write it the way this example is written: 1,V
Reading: 10.5,V
